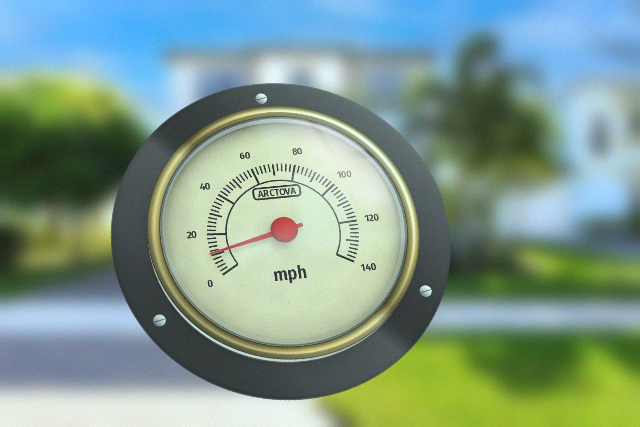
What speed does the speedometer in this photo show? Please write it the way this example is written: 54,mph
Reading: 10,mph
